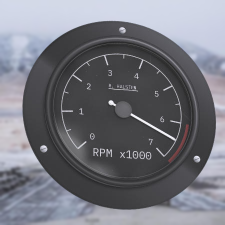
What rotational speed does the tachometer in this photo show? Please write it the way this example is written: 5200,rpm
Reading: 6500,rpm
